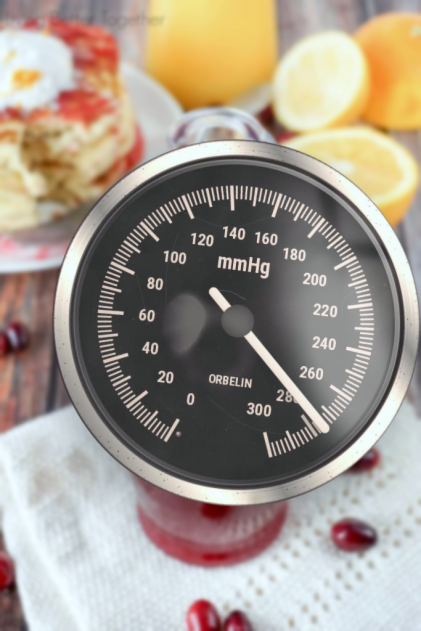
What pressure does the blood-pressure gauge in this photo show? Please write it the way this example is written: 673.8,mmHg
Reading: 276,mmHg
